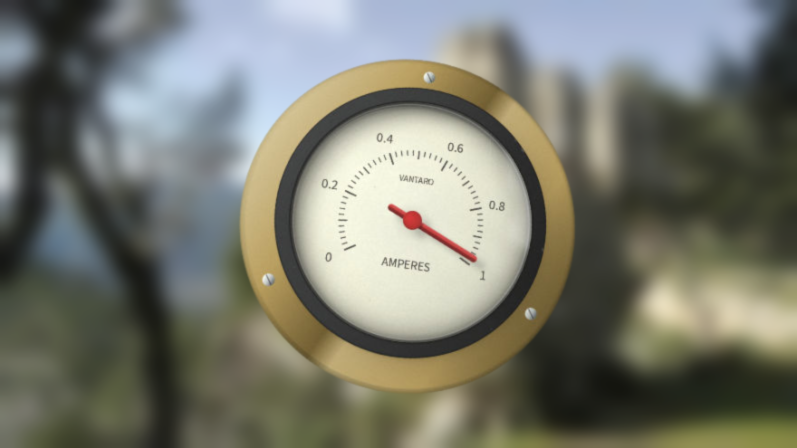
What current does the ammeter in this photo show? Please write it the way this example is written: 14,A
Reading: 0.98,A
